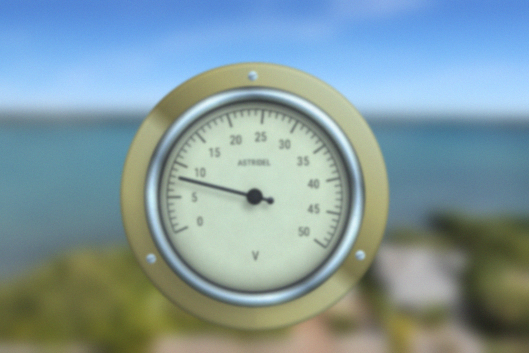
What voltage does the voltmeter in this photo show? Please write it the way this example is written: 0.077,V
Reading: 8,V
